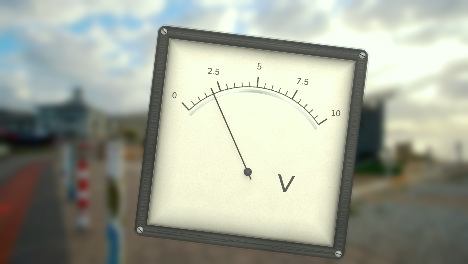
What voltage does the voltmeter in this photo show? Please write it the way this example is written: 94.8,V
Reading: 2,V
